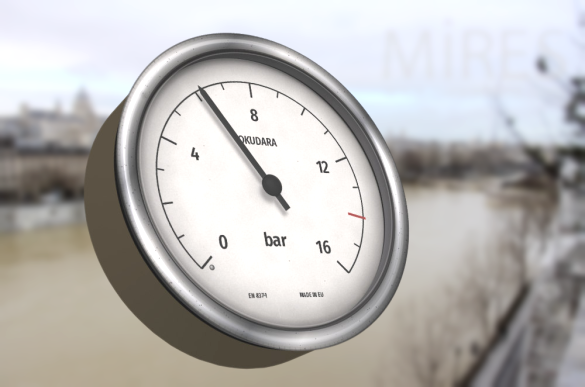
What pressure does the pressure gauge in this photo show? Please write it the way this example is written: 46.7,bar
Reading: 6,bar
